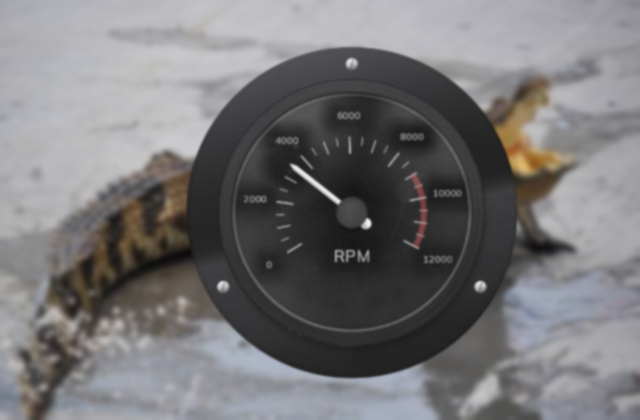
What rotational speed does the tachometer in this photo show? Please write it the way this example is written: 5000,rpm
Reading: 3500,rpm
